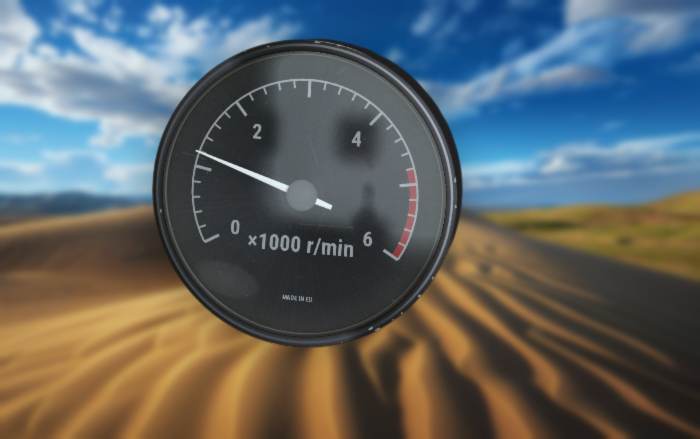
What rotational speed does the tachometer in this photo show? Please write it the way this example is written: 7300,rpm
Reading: 1200,rpm
